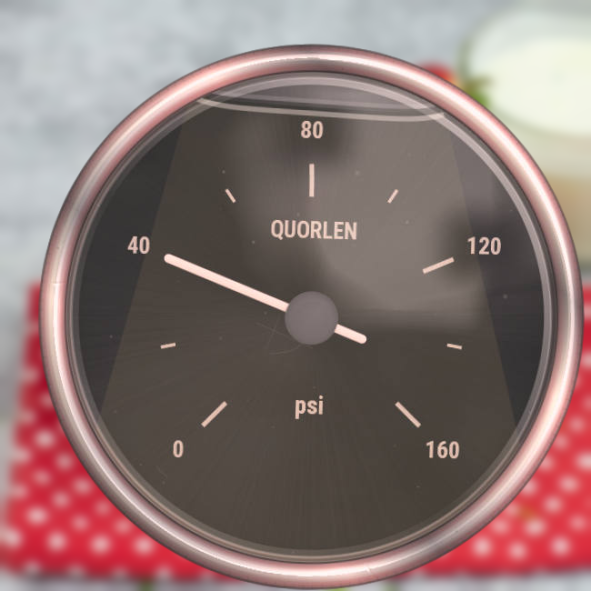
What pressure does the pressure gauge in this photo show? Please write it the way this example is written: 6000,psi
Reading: 40,psi
